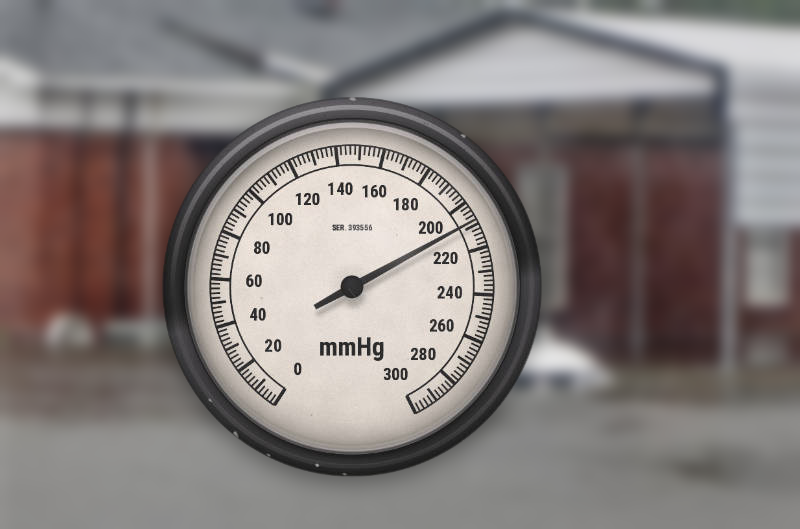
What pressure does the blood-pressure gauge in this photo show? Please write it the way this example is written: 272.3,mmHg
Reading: 208,mmHg
